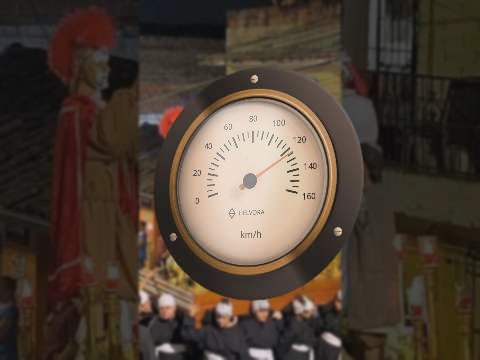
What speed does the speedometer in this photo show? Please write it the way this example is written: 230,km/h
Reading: 125,km/h
